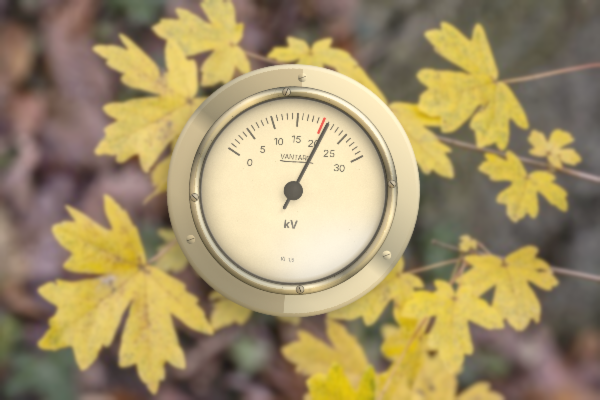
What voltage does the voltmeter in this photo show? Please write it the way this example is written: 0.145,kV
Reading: 21,kV
